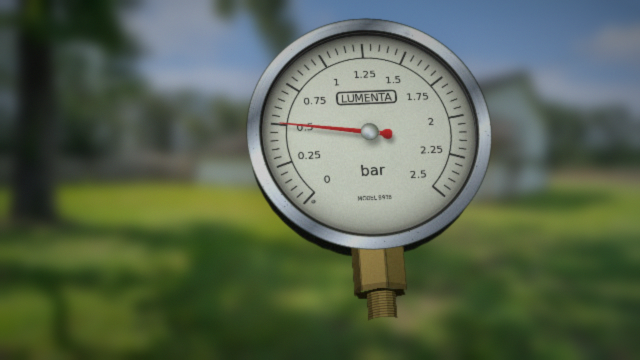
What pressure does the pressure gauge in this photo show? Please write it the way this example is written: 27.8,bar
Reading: 0.5,bar
